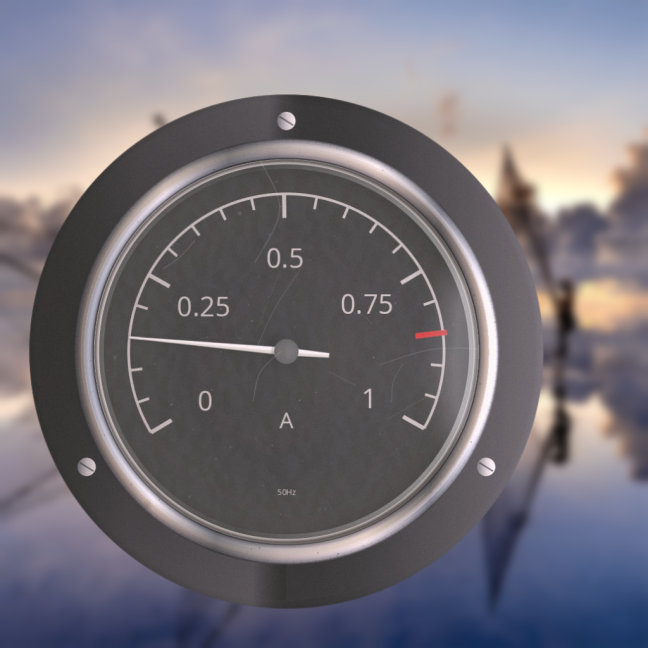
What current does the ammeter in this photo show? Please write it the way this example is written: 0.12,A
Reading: 0.15,A
